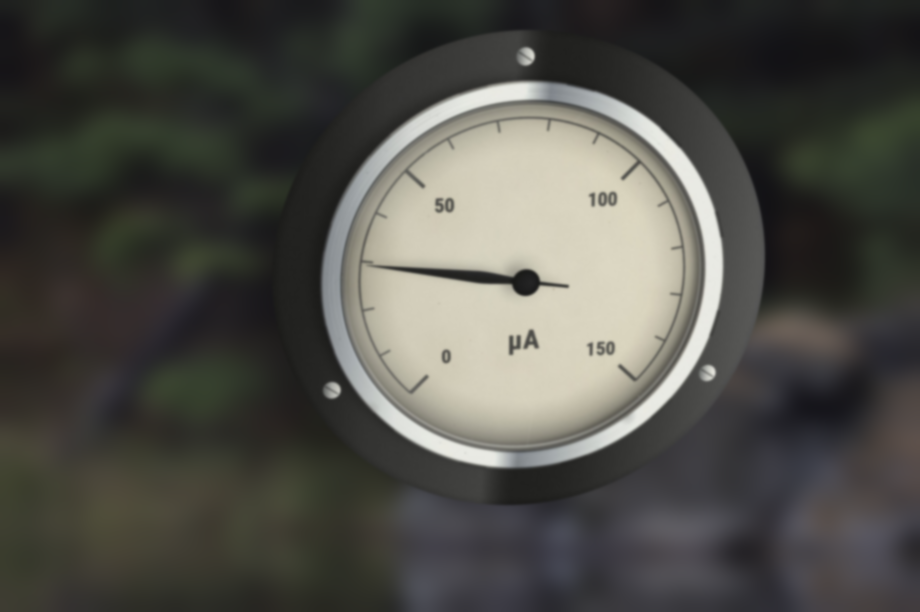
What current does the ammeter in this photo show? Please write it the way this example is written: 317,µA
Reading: 30,µA
